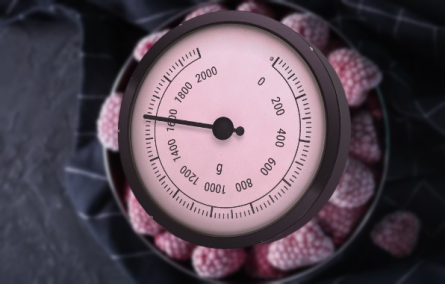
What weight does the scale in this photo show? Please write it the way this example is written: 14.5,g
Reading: 1600,g
